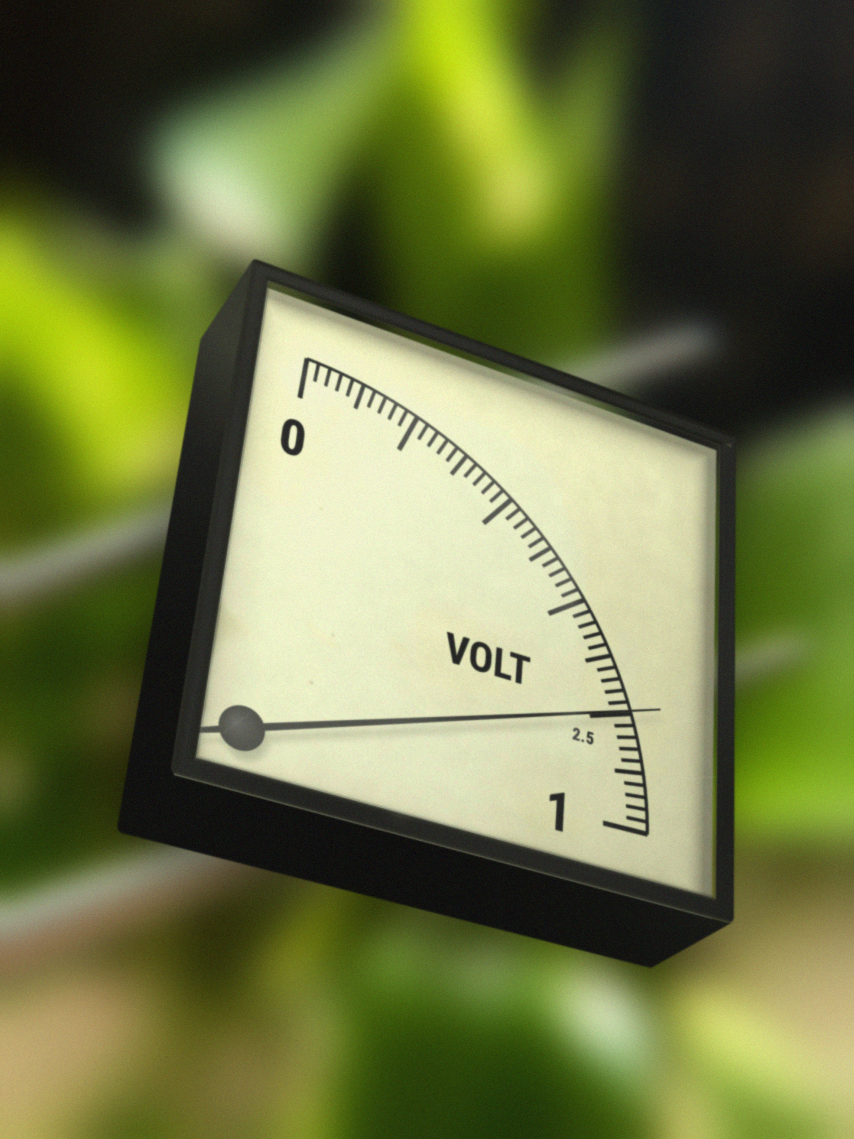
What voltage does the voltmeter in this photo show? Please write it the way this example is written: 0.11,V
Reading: 0.8,V
